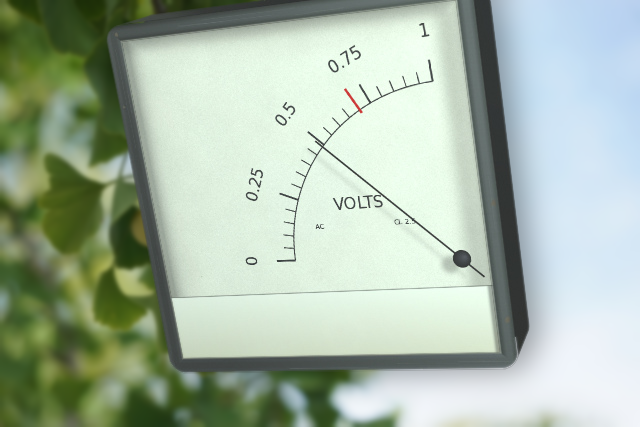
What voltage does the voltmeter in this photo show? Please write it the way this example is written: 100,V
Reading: 0.5,V
